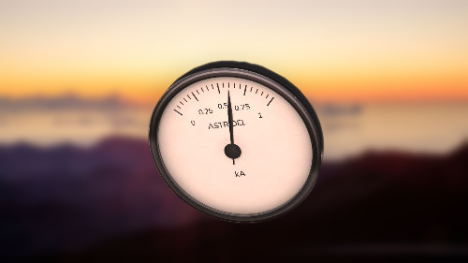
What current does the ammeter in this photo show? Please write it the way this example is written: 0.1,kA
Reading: 0.6,kA
